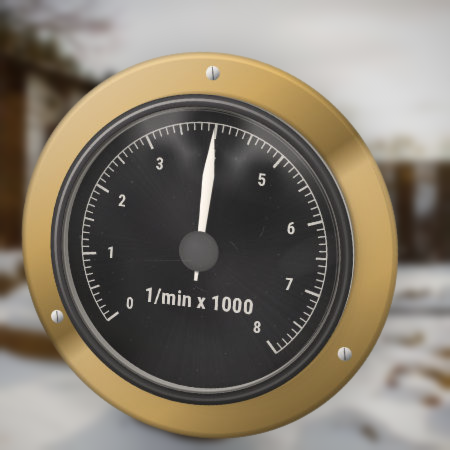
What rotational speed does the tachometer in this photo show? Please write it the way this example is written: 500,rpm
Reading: 4000,rpm
